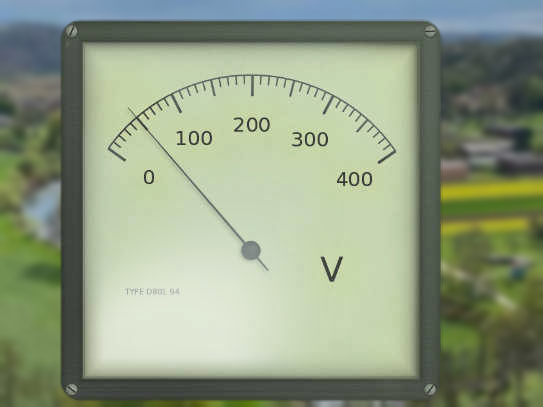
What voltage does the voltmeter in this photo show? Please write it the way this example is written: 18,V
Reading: 50,V
